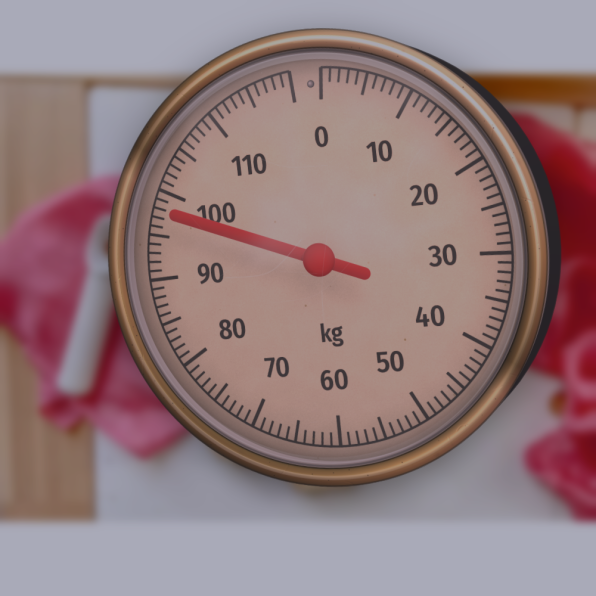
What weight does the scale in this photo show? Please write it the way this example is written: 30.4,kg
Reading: 98,kg
